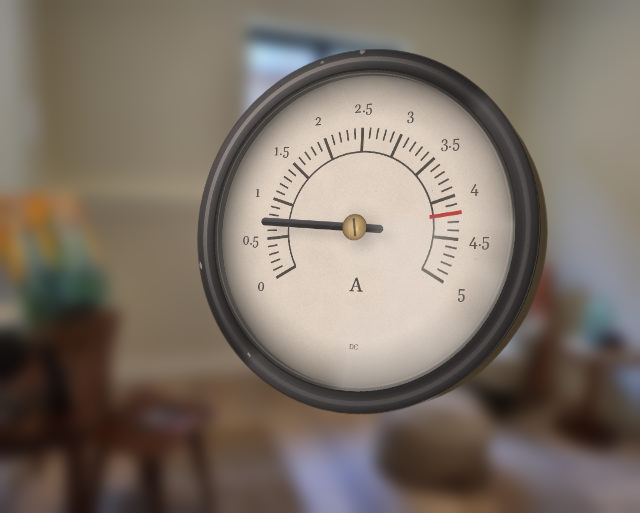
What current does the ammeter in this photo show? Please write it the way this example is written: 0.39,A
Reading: 0.7,A
